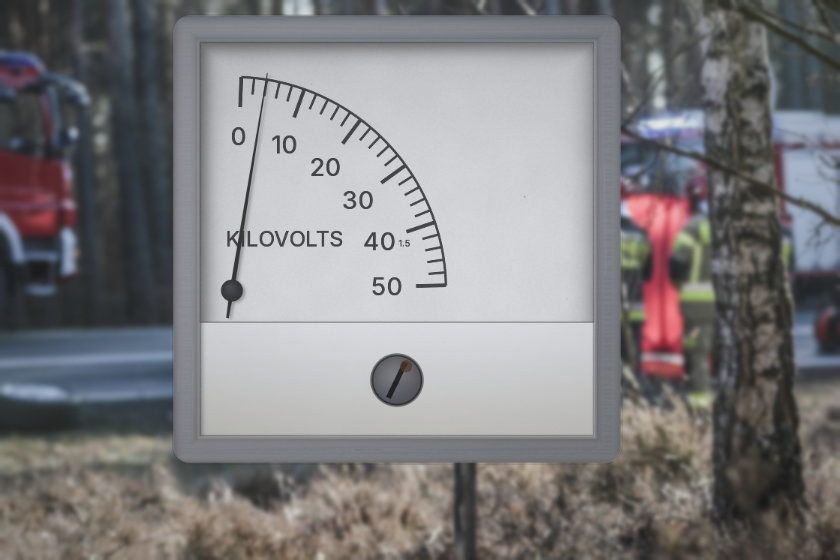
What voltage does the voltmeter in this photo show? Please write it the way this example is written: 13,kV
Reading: 4,kV
